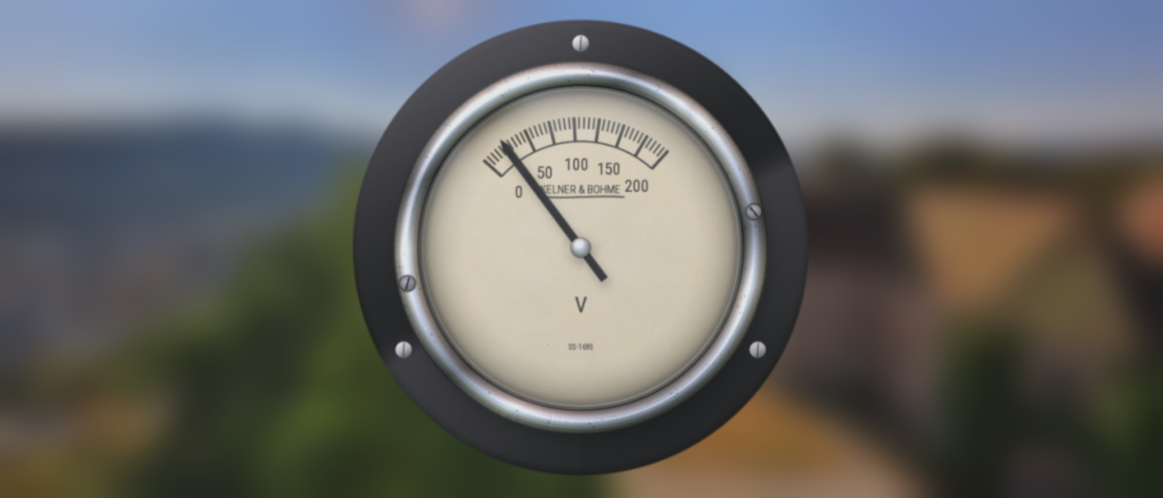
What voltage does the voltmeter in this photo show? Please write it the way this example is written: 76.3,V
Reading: 25,V
